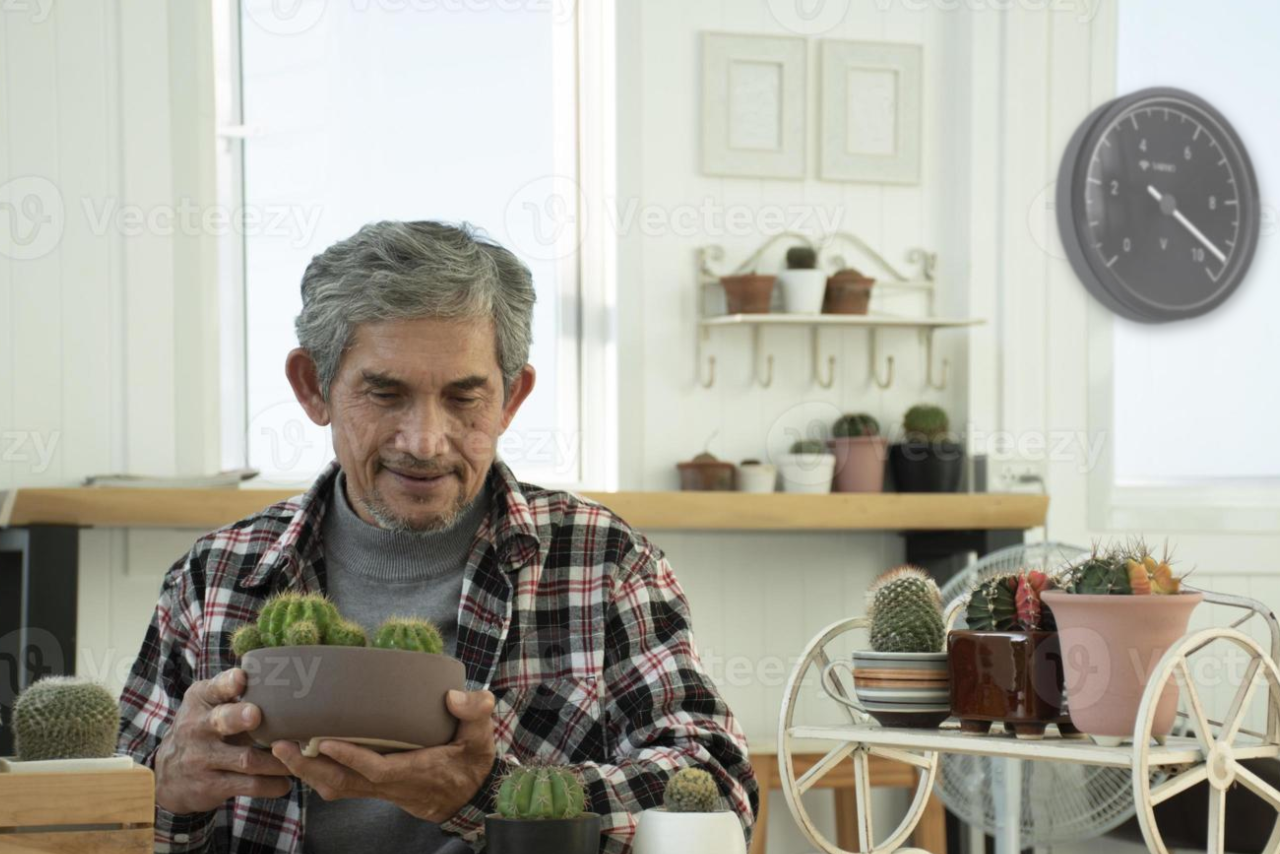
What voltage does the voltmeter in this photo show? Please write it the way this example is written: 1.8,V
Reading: 9.5,V
